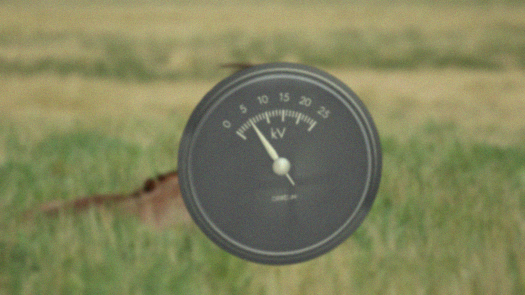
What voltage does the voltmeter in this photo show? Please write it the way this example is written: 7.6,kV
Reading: 5,kV
